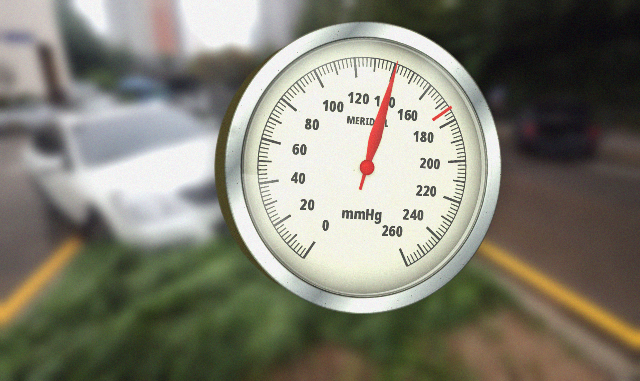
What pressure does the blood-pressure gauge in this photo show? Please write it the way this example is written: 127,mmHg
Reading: 140,mmHg
